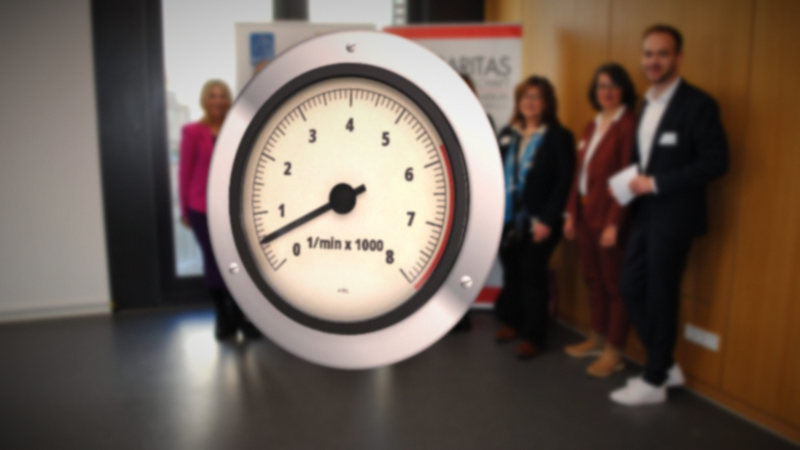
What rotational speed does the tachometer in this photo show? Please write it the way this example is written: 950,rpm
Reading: 500,rpm
